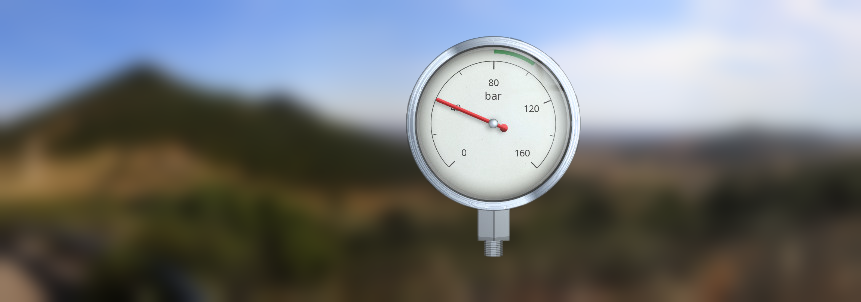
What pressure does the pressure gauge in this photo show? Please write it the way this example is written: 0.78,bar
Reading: 40,bar
